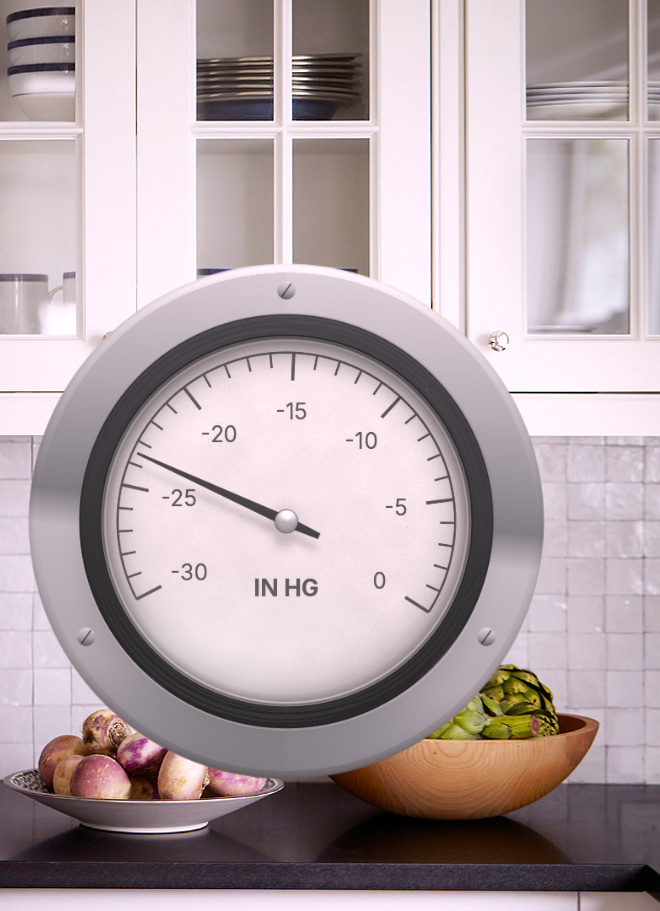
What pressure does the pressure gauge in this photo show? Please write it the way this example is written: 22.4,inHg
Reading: -23.5,inHg
